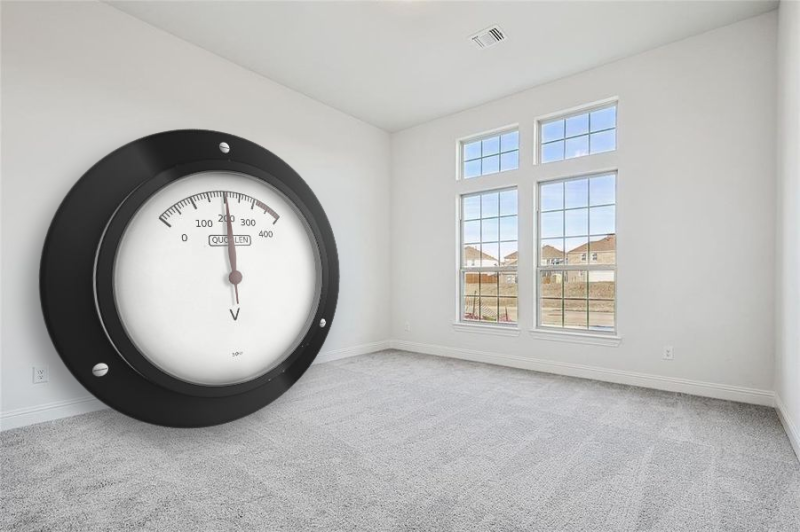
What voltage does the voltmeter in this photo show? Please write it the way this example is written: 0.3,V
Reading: 200,V
